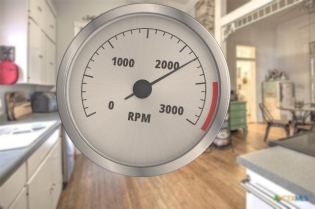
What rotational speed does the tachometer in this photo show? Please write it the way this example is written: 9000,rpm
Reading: 2200,rpm
